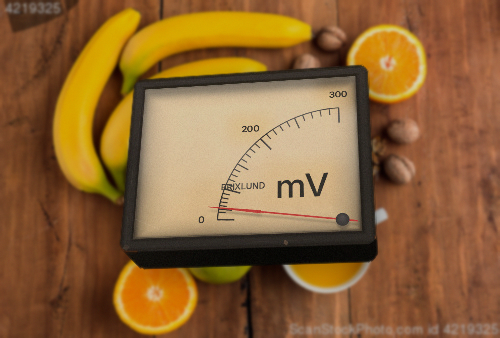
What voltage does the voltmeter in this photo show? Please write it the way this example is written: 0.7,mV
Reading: 50,mV
